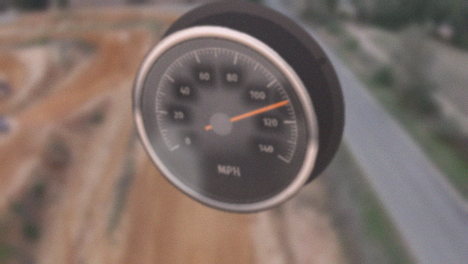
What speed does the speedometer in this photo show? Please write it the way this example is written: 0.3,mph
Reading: 110,mph
